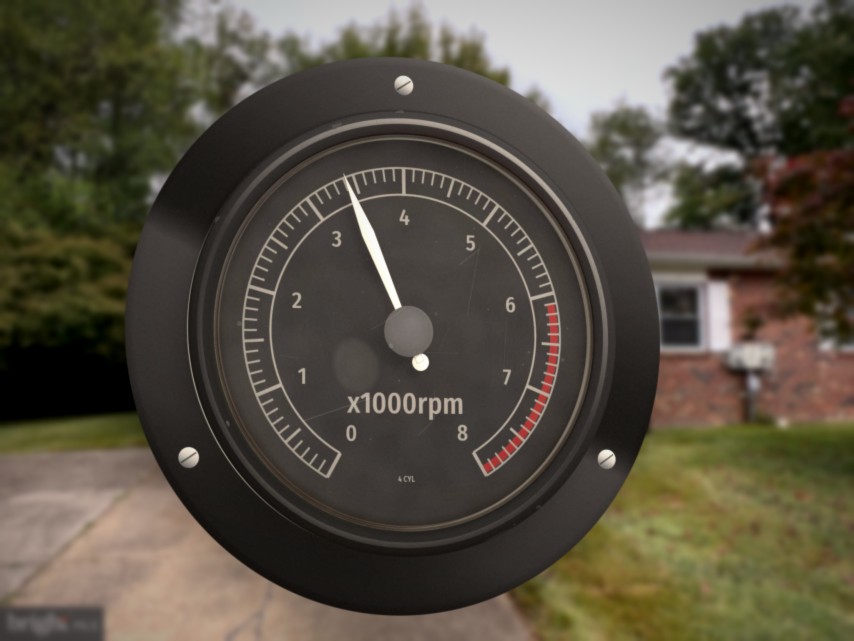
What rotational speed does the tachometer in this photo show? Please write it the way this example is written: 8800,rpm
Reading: 3400,rpm
